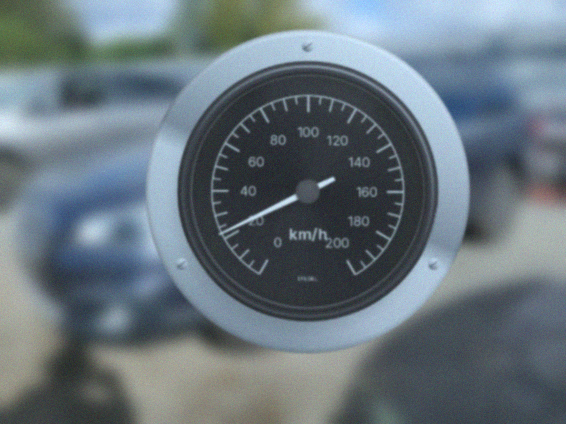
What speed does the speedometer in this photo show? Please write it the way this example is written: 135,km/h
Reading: 22.5,km/h
